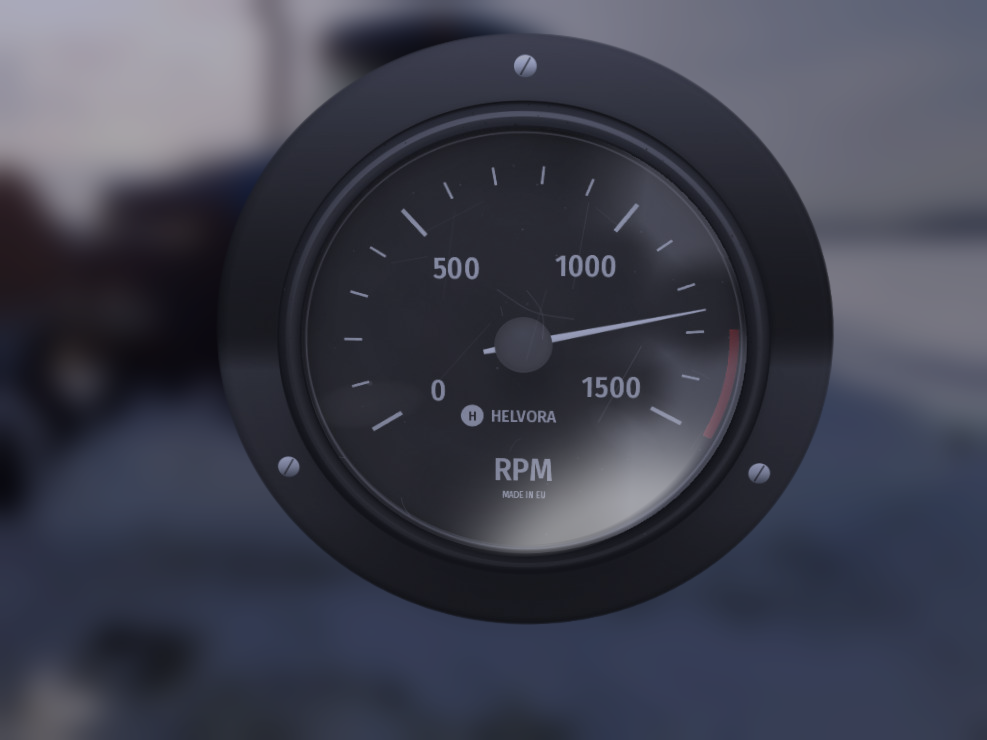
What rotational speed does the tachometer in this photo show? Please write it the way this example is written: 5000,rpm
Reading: 1250,rpm
